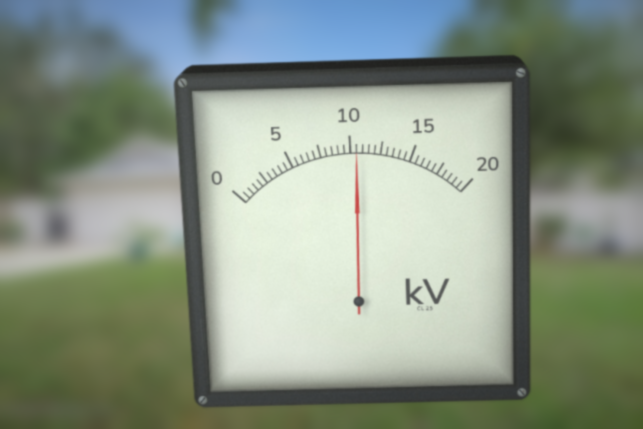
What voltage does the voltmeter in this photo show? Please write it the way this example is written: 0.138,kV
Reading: 10.5,kV
